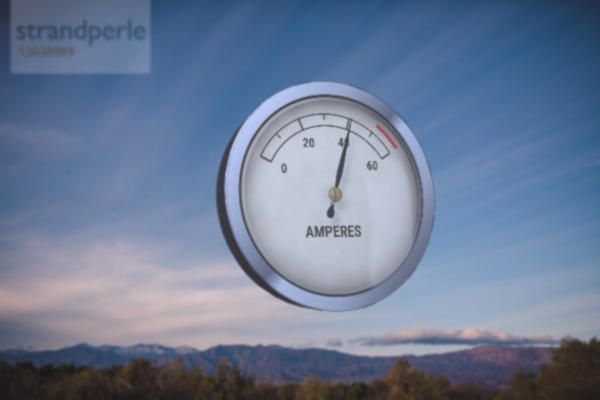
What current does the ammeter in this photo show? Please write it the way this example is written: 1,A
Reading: 40,A
